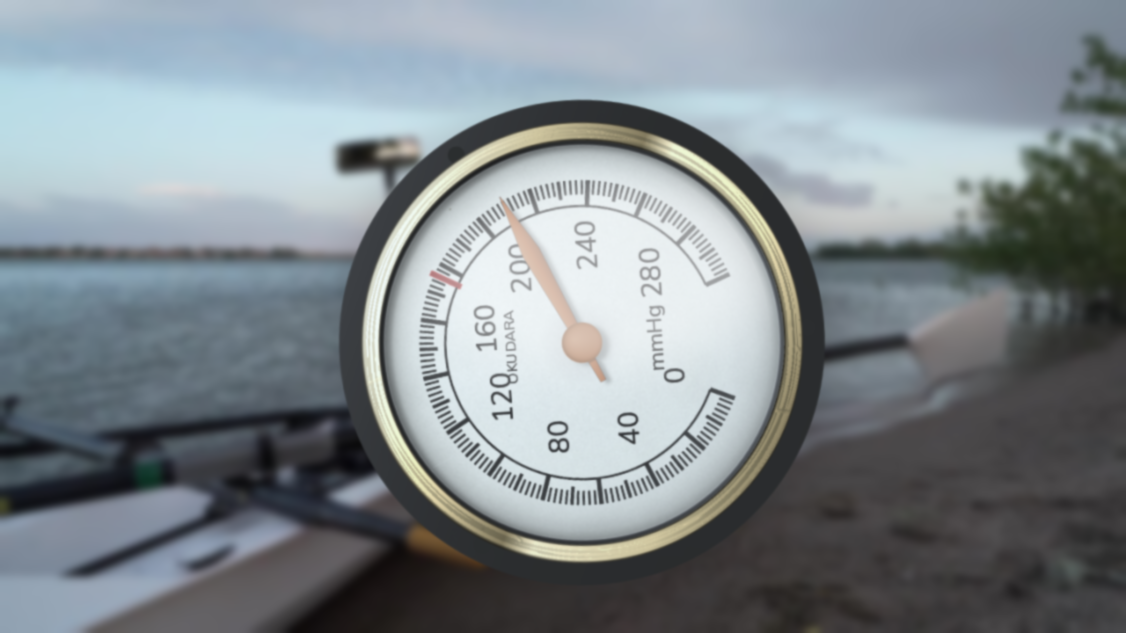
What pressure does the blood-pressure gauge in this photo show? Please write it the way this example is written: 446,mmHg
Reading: 210,mmHg
